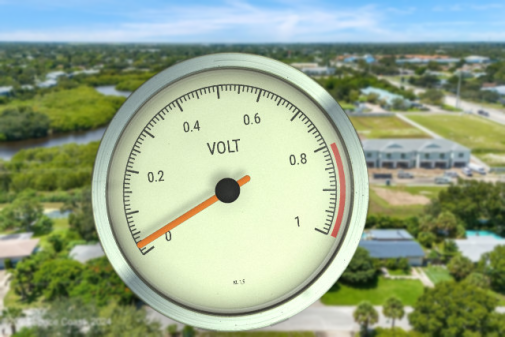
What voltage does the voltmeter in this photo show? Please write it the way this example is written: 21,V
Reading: 0.02,V
